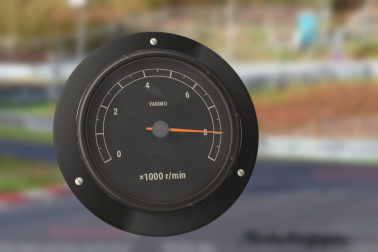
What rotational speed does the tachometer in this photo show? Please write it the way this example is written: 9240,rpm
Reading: 8000,rpm
